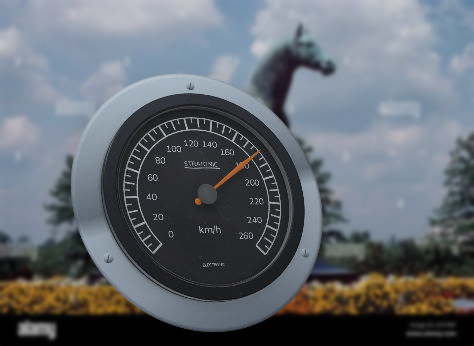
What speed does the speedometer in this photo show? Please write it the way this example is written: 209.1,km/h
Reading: 180,km/h
